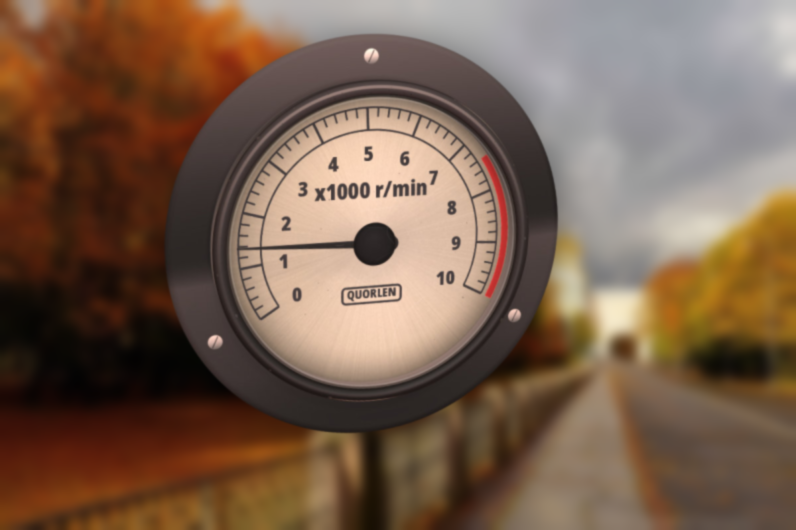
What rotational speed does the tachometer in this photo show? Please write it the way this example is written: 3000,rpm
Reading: 1400,rpm
